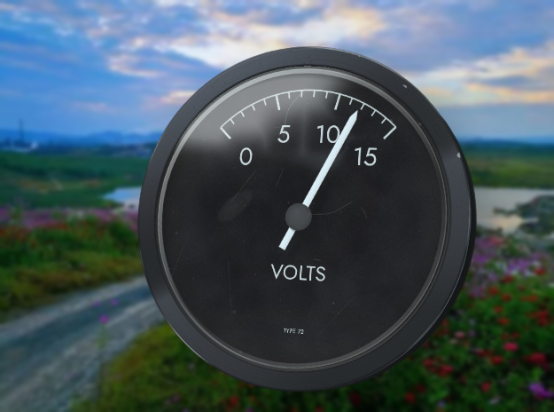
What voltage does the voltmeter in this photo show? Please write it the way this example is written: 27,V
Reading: 12,V
